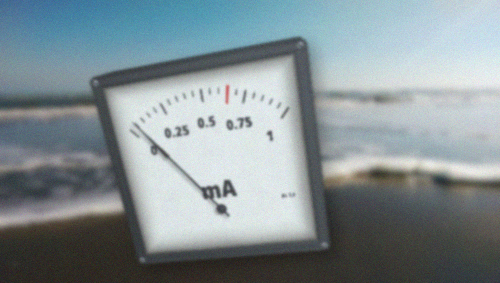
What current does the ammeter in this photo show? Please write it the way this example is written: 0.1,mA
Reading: 0.05,mA
